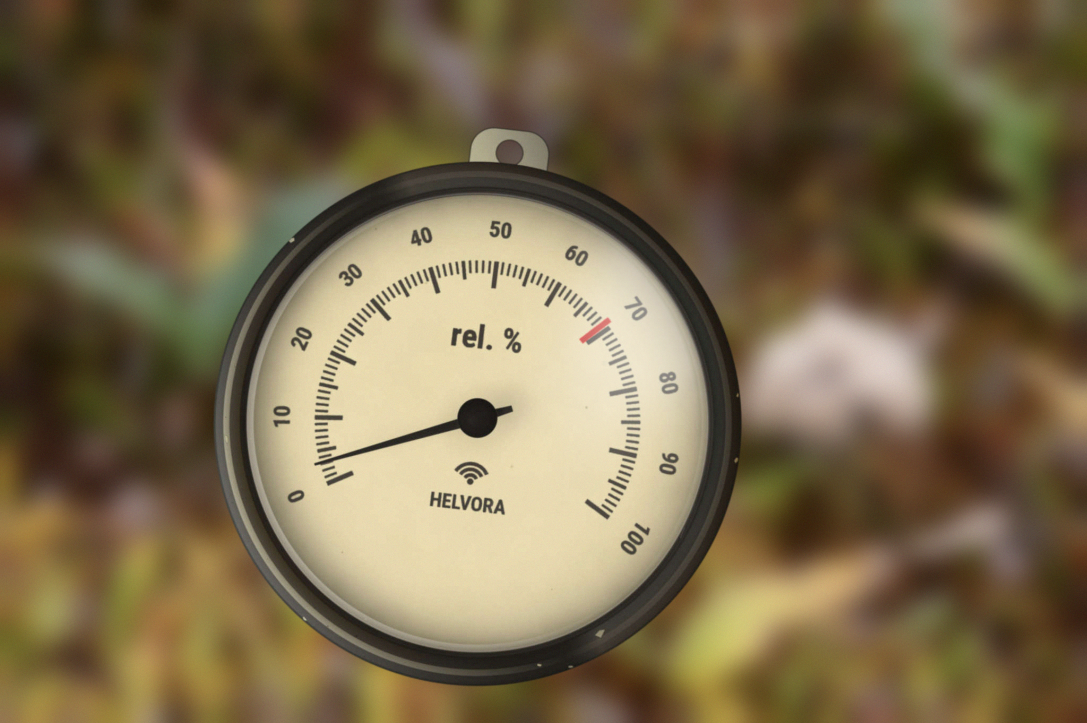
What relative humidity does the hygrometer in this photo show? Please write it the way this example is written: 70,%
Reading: 3,%
